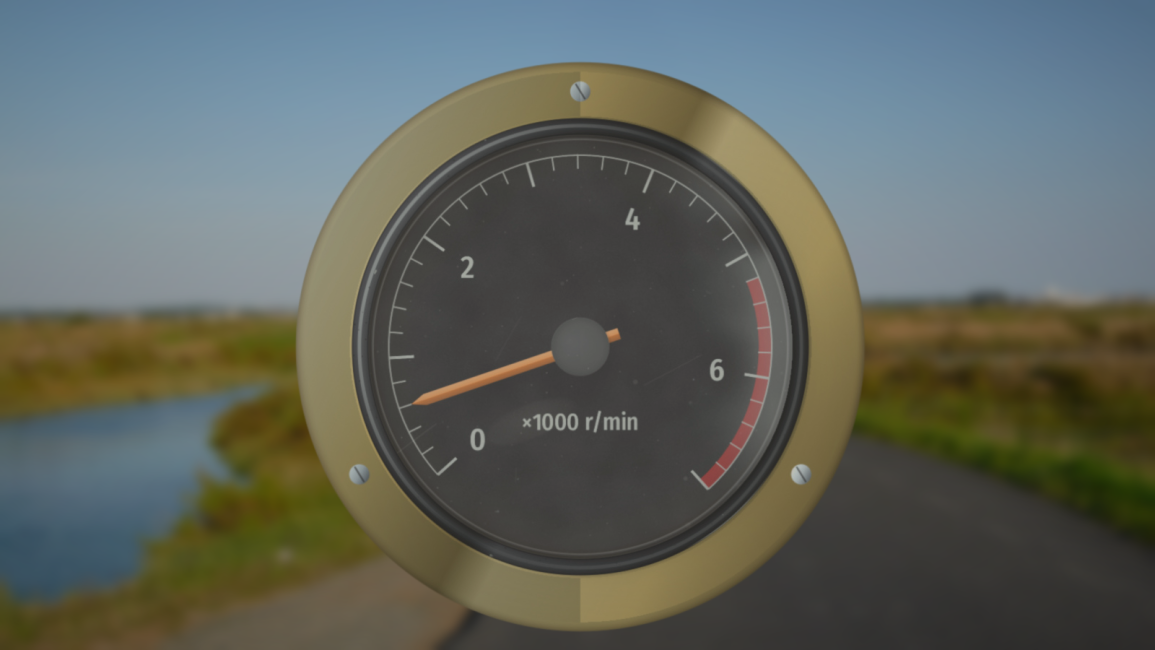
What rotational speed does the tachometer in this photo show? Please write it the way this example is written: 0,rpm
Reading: 600,rpm
